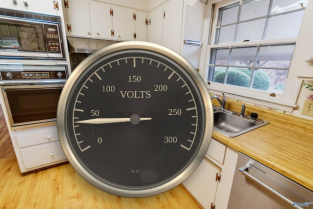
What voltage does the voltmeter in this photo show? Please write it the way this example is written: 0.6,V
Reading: 35,V
